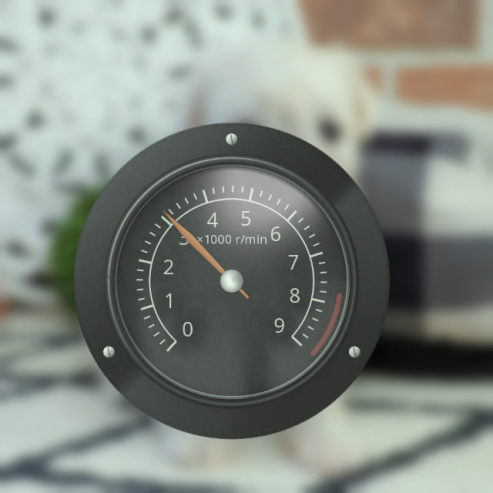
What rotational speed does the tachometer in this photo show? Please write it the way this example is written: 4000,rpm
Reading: 3100,rpm
